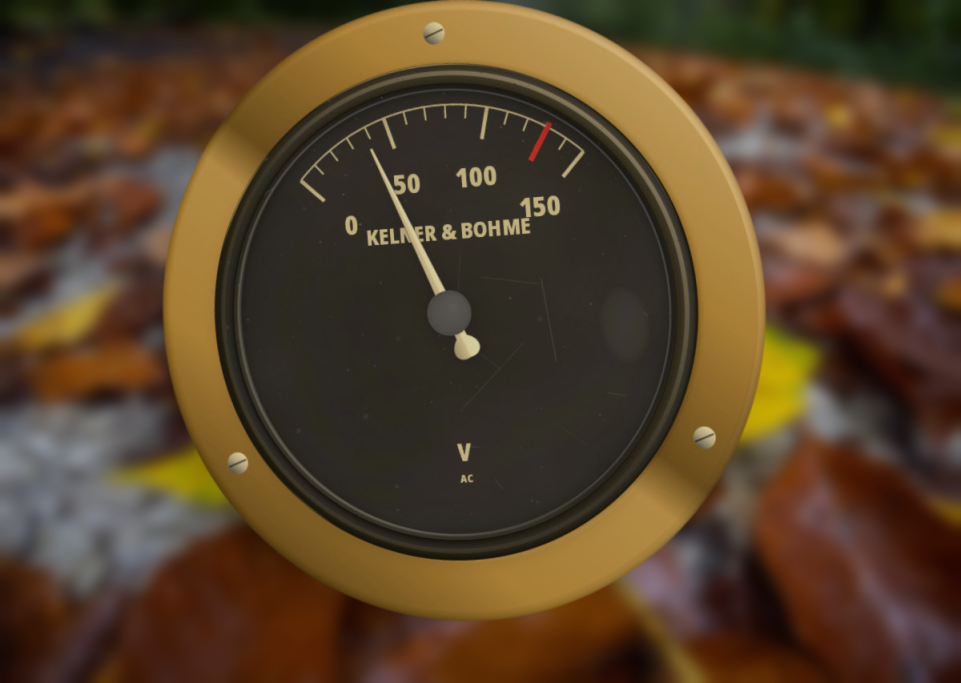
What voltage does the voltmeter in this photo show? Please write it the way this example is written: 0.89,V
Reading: 40,V
